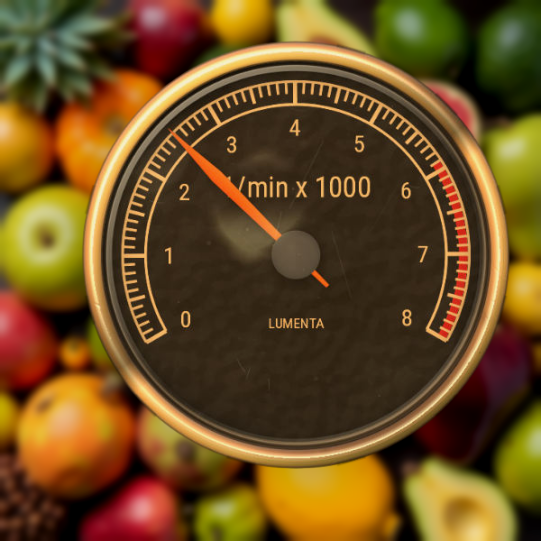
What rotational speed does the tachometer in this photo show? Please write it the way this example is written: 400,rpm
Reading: 2500,rpm
